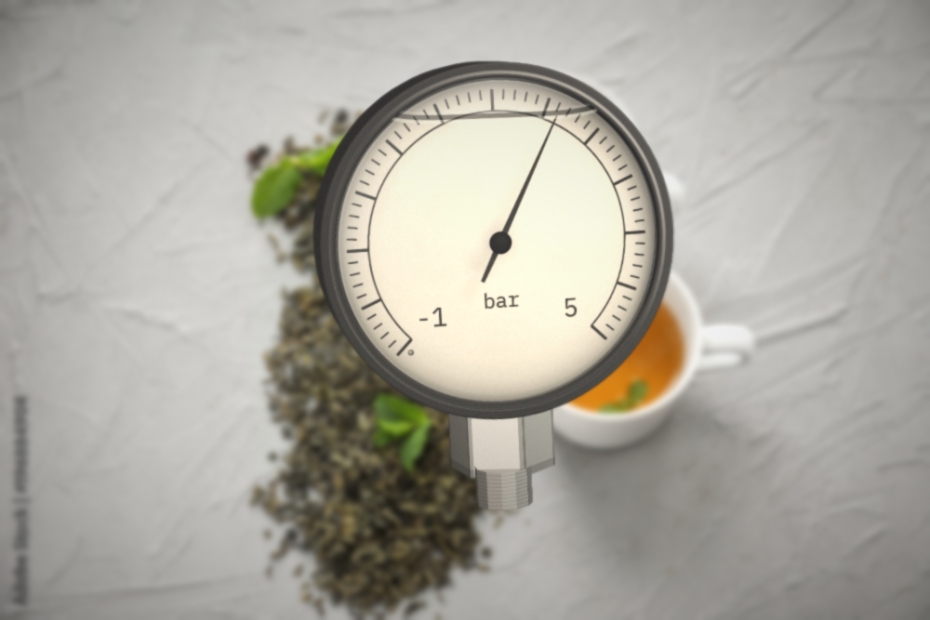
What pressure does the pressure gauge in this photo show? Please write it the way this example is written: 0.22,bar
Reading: 2.6,bar
